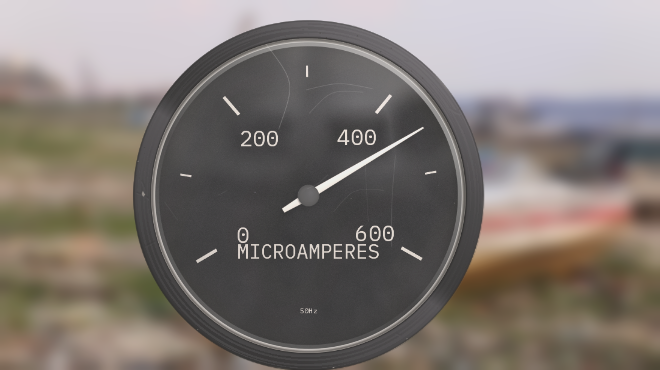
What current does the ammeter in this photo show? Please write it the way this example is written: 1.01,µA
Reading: 450,µA
